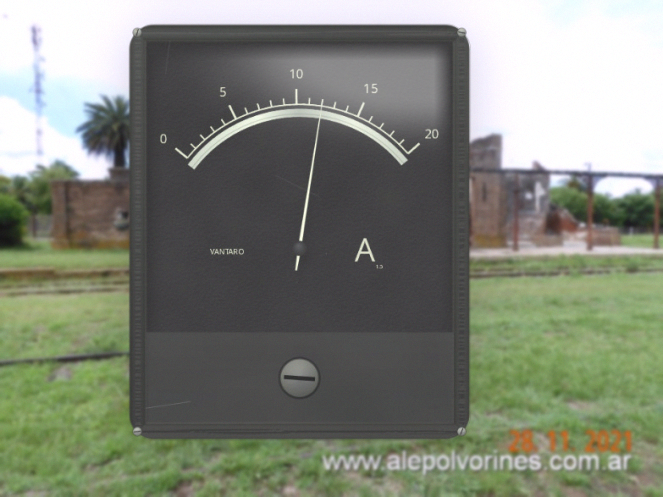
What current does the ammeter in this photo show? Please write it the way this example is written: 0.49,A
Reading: 12,A
